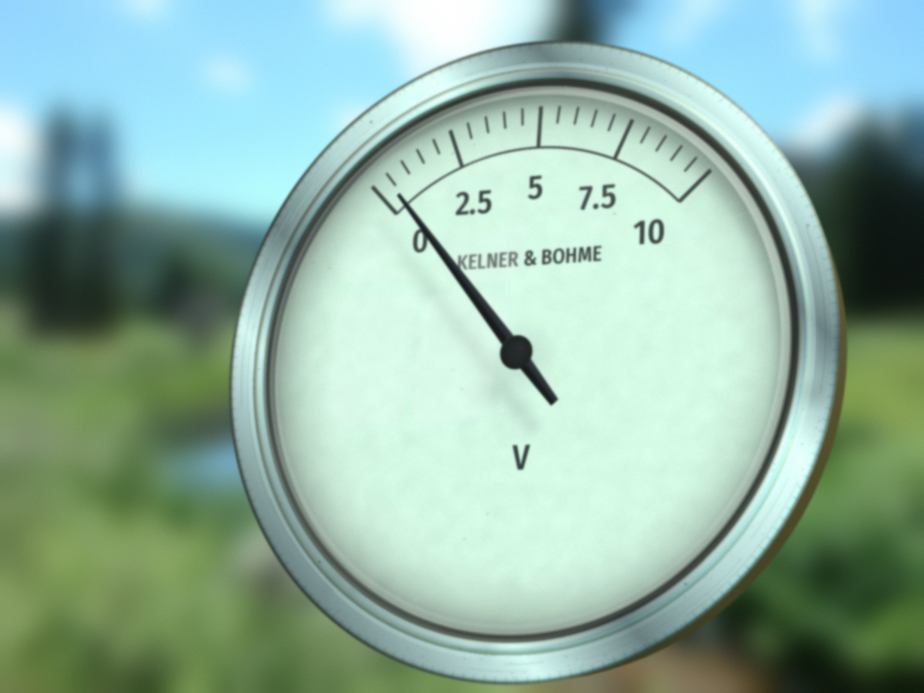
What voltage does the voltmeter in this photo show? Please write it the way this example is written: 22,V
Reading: 0.5,V
